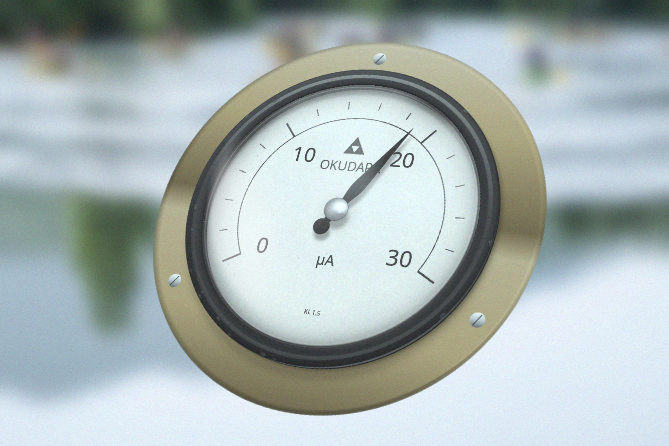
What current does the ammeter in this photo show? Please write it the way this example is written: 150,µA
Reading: 19,µA
